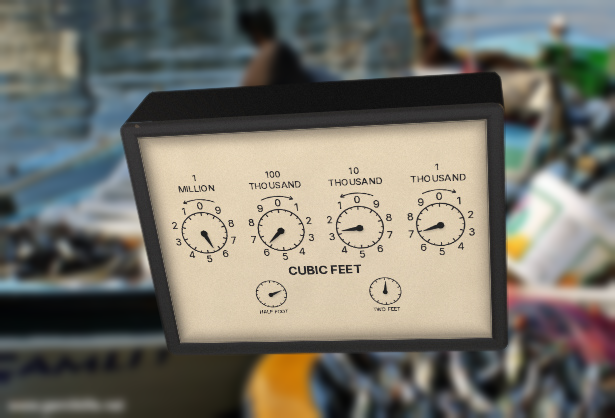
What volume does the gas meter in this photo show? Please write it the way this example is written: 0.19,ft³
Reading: 562700,ft³
